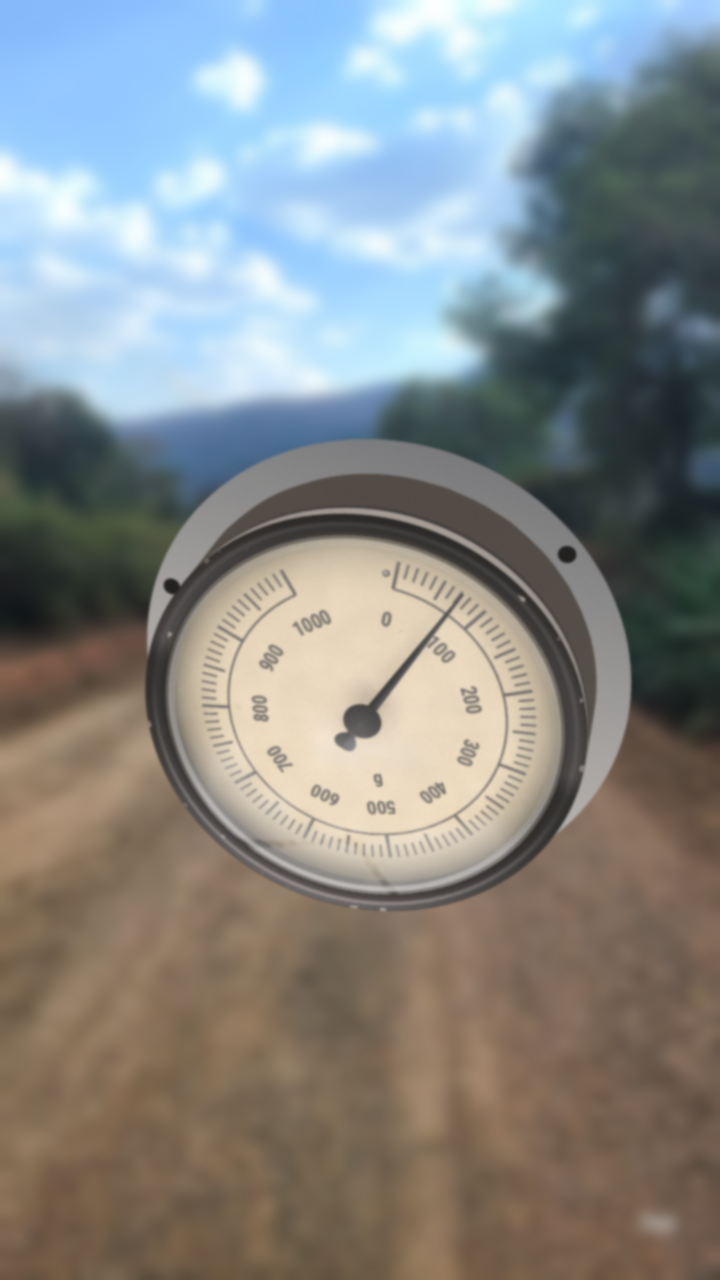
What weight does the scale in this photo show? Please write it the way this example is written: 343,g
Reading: 70,g
